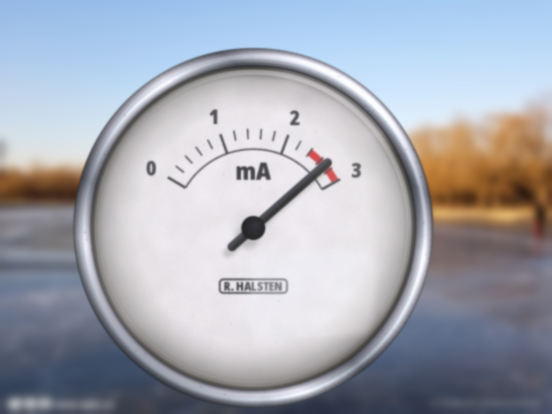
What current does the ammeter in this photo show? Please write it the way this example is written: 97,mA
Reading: 2.7,mA
